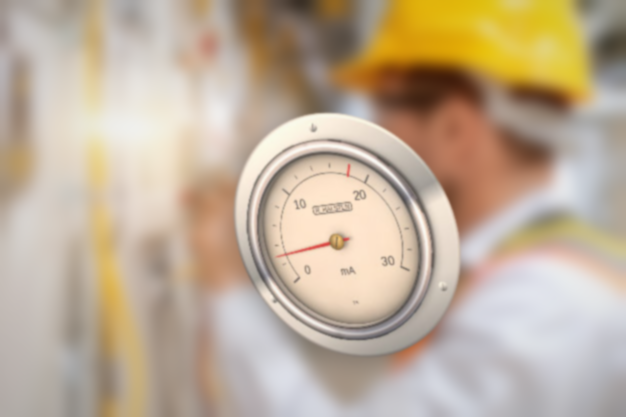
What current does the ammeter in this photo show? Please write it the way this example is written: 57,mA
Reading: 3,mA
